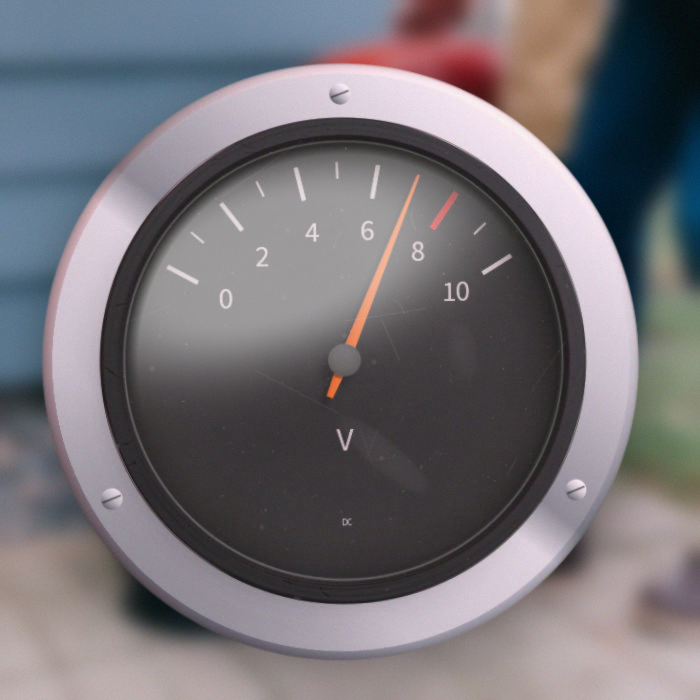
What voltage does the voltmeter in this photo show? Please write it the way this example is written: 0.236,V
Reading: 7,V
